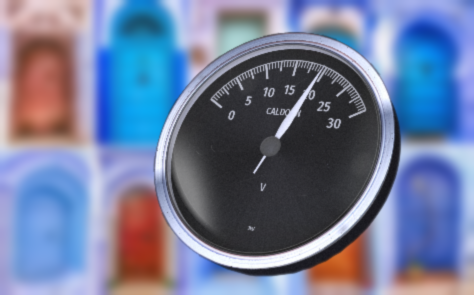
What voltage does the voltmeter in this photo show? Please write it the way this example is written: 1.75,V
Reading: 20,V
